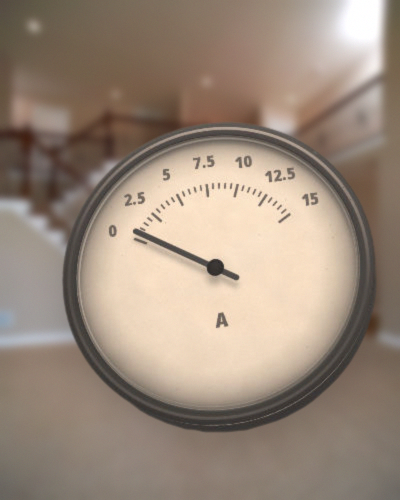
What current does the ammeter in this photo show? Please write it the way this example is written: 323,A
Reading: 0.5,A
